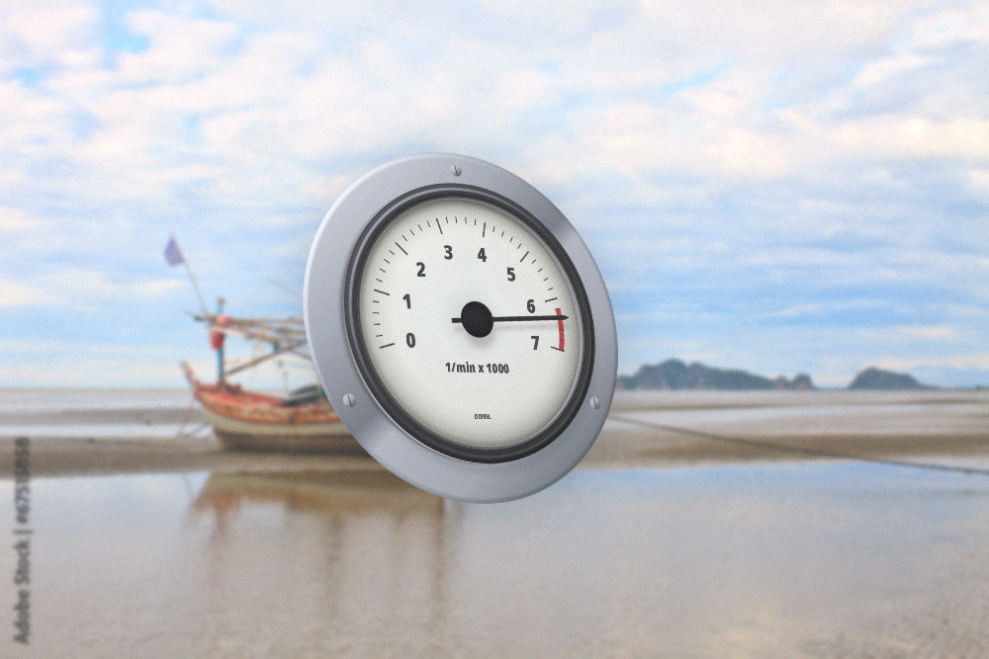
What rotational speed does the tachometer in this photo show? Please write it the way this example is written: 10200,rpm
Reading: 6400,rpm
